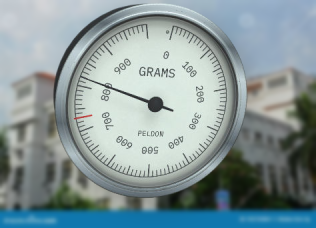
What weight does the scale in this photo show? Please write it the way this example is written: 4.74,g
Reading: 820,g
